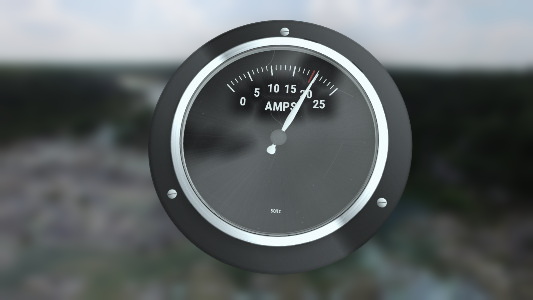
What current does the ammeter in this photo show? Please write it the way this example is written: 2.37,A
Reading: 20,A
